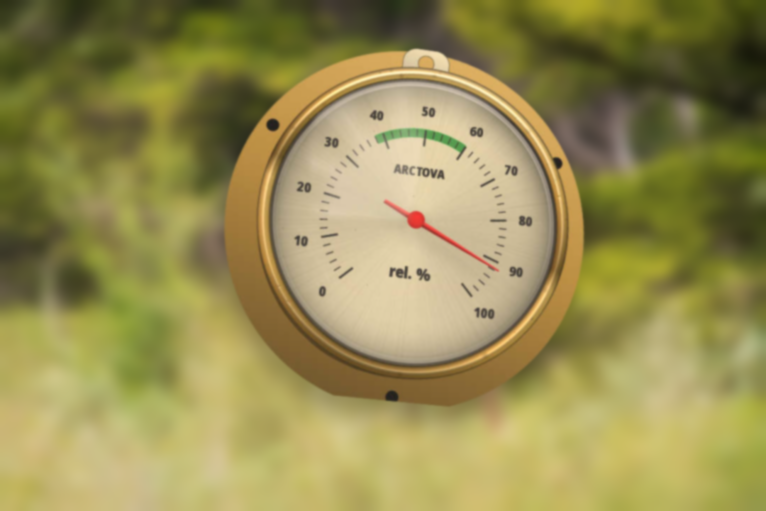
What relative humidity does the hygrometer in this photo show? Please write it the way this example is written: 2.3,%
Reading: 92,%
